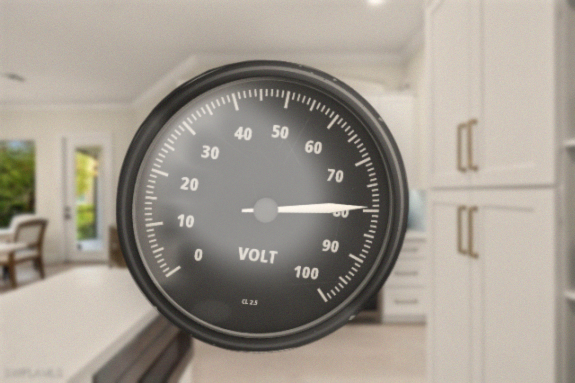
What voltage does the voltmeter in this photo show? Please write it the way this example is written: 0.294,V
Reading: 79,V
